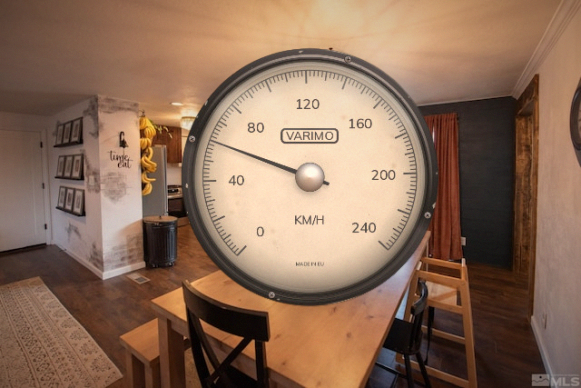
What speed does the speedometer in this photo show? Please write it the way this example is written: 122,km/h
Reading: 60,km/h
